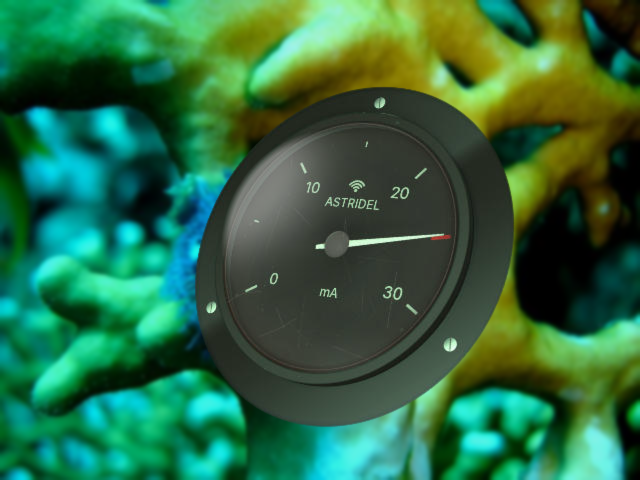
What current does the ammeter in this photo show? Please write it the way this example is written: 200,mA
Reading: 25,mA
